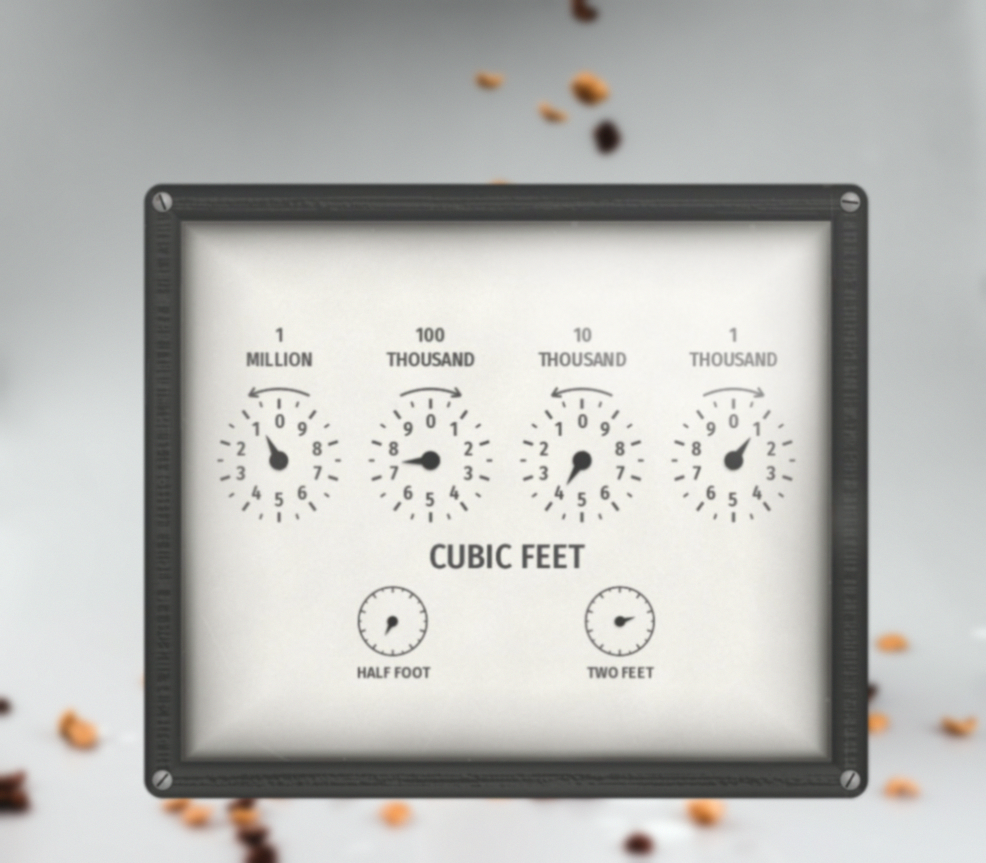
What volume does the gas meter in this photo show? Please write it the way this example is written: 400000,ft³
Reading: 74100,ft³
